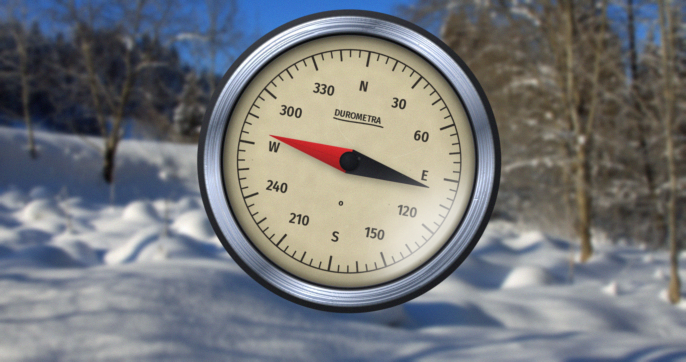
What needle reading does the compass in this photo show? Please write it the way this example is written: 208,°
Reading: 277.5,°
